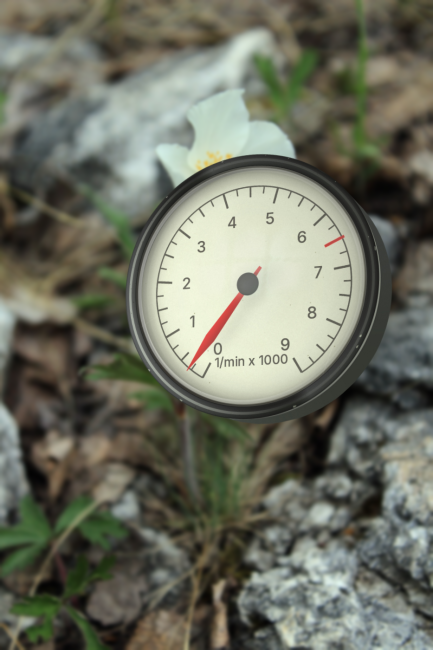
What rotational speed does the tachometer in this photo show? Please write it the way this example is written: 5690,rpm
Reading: 250,rpm
